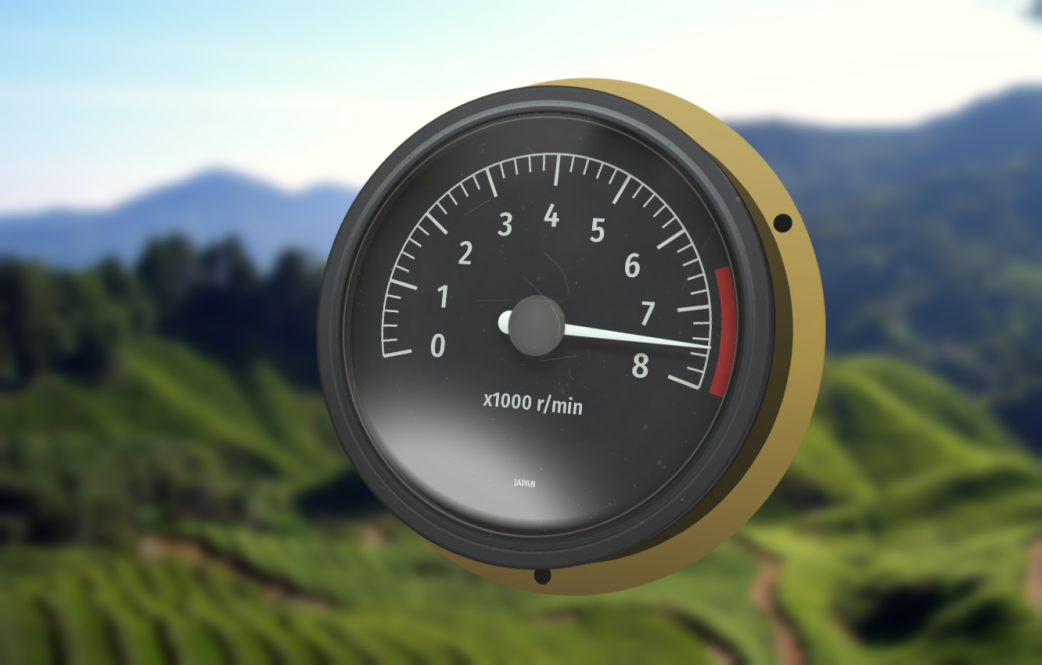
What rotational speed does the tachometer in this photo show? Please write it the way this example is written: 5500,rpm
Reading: 7500,rpm
